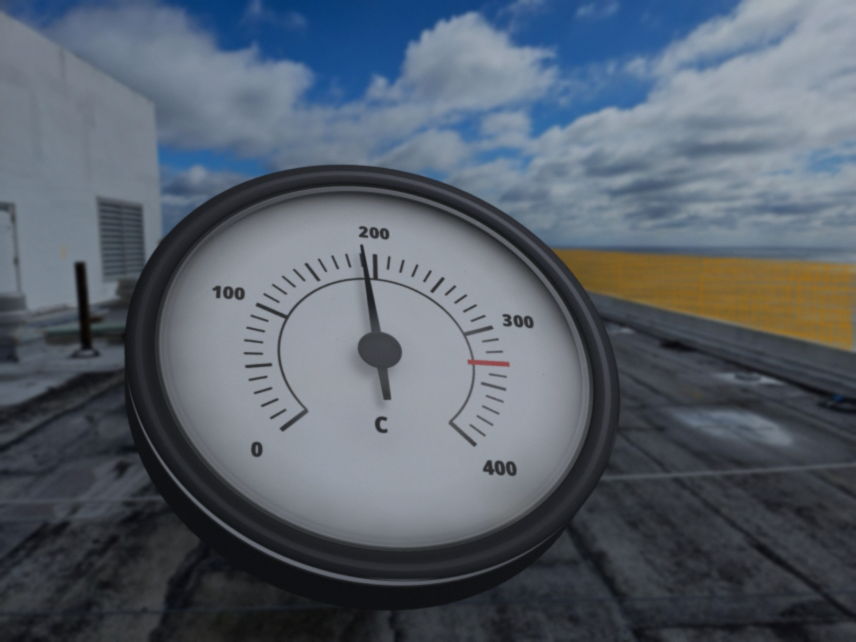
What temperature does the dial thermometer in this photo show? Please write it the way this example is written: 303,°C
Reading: 190,°C
